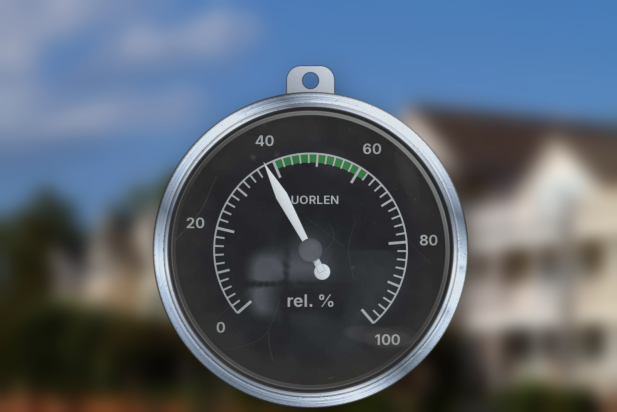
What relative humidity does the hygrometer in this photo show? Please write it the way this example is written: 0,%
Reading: 38,%
